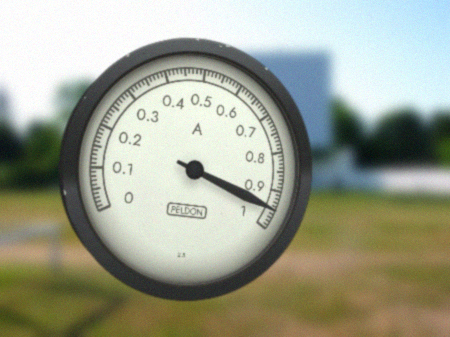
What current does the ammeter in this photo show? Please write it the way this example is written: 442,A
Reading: 0.95,A
